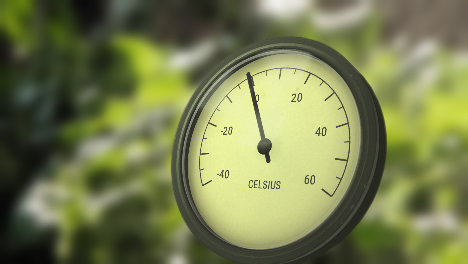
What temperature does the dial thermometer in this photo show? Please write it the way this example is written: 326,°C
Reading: 0,°C
